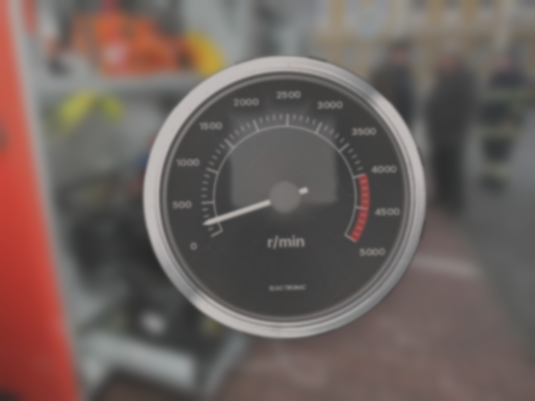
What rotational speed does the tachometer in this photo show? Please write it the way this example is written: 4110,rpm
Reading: 200,rpm
